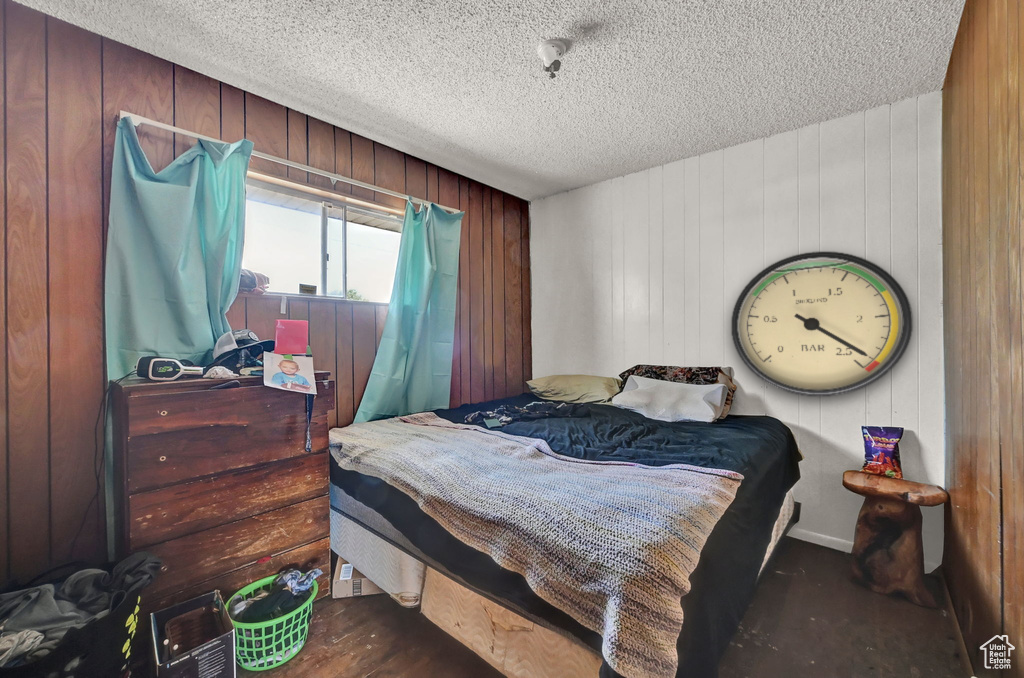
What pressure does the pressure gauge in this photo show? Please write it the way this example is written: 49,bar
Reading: 2.4,bar
